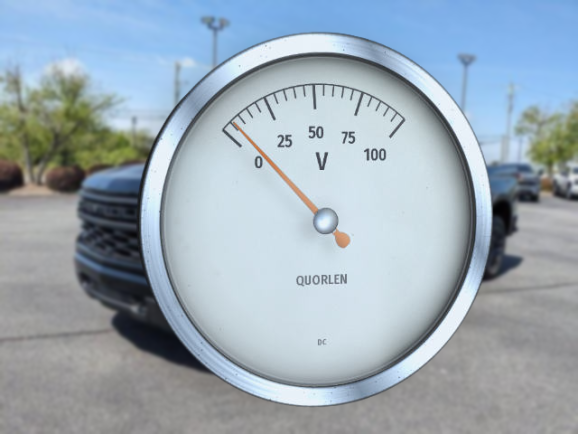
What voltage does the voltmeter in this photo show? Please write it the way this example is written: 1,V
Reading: 5,V
